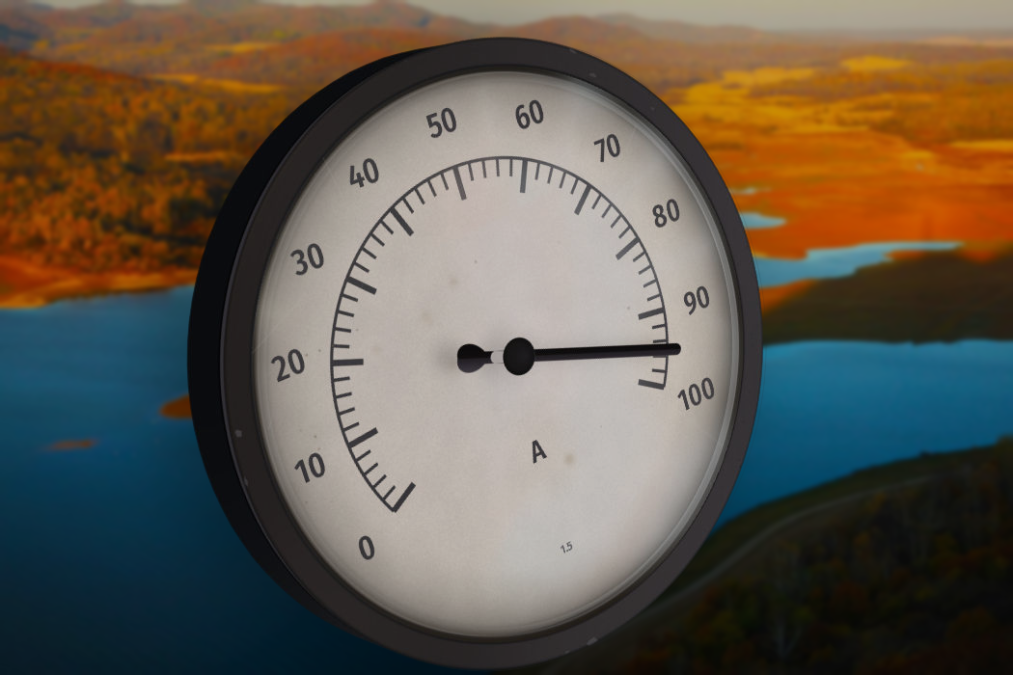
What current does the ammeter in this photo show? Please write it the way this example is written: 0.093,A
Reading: 95,A
